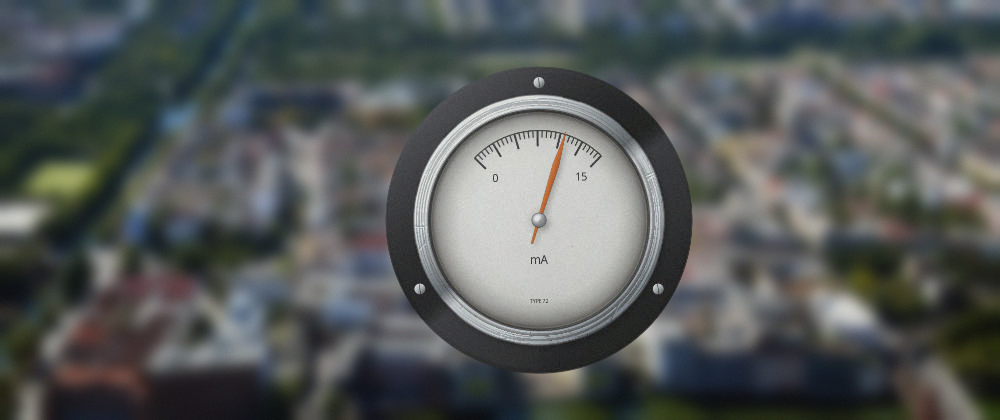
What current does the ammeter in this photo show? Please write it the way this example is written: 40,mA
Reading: 10.5,mA
